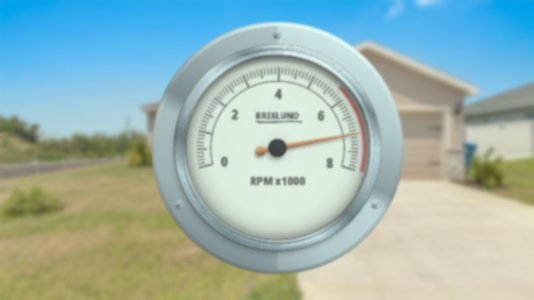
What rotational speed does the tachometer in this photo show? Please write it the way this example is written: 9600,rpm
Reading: 7000,rpm
